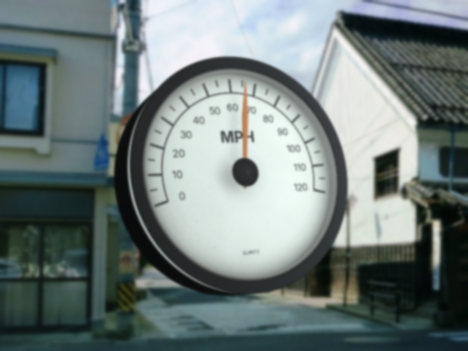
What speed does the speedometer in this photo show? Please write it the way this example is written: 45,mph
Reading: 65,mph
